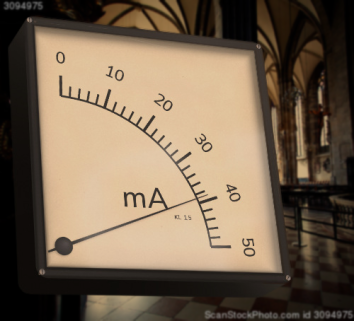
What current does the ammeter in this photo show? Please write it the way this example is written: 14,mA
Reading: 39,mA
